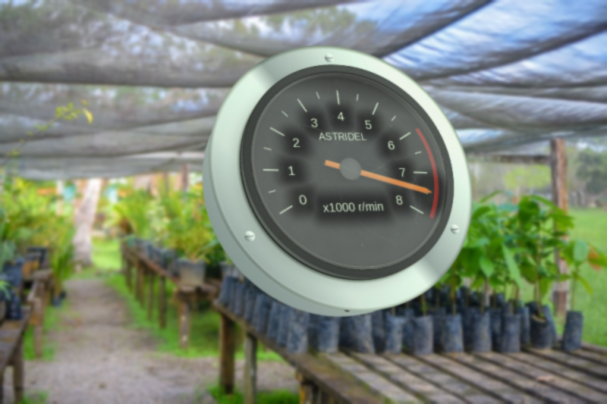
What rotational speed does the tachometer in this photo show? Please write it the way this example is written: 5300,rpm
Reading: 7500,rpm
